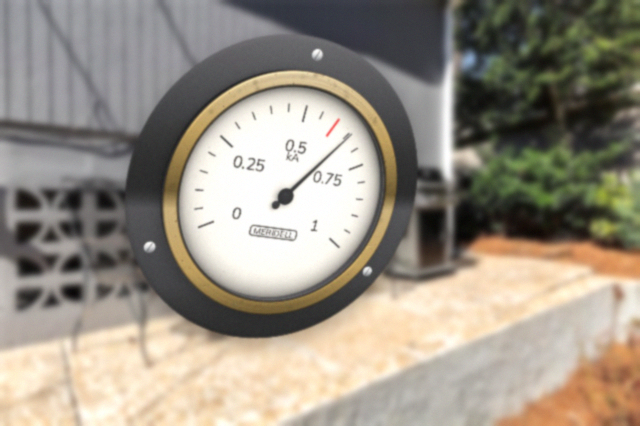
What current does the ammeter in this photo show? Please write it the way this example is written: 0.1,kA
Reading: 0.65,kA
